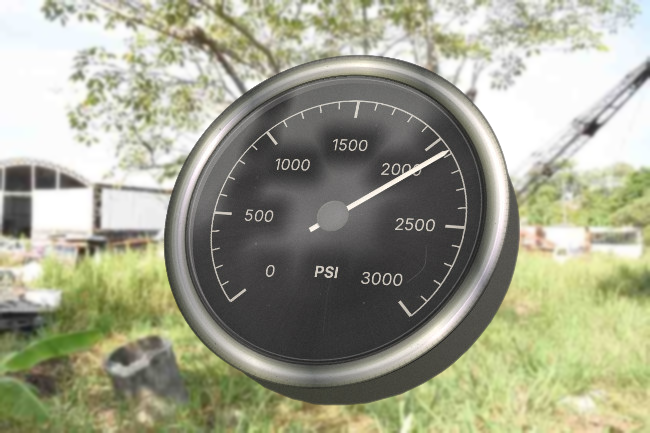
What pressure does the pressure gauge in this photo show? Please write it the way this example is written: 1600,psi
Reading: 2100,psi
